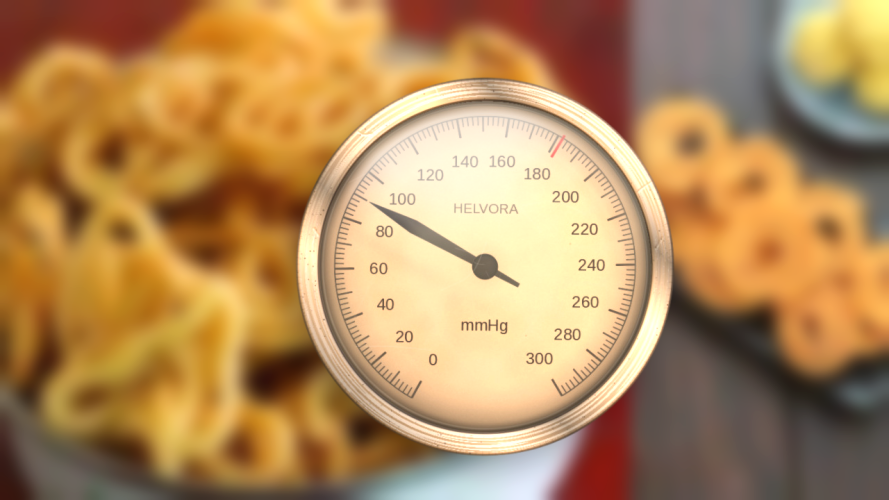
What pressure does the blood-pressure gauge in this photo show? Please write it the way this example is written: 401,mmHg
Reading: 90,mmHg
